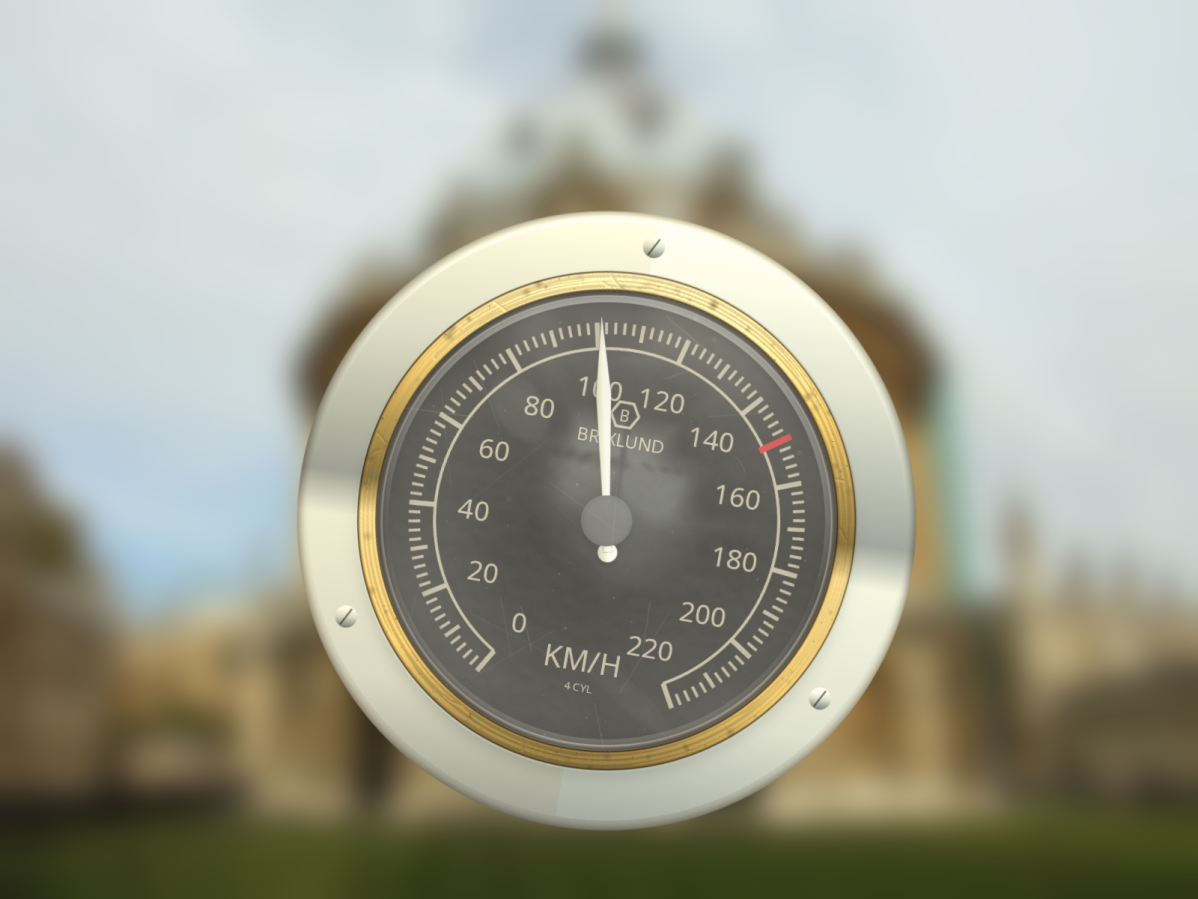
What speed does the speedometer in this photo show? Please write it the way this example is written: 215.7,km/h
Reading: 101,km/h
